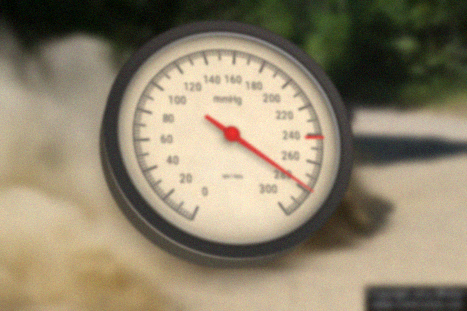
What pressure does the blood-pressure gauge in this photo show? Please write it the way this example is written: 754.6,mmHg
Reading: 280,mmHg
